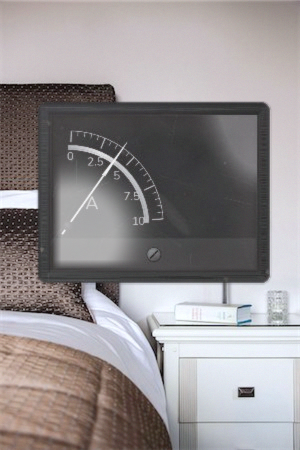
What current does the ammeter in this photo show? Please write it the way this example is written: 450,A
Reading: 4,A
